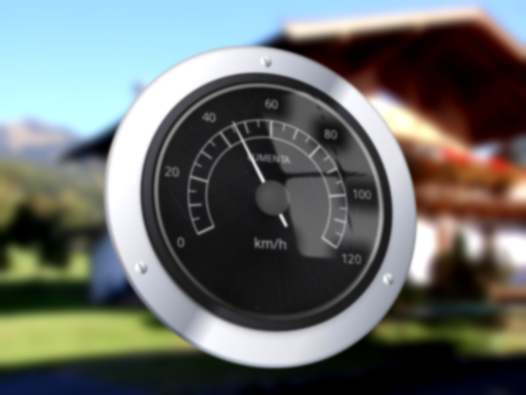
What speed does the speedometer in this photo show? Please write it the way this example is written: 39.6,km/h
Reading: 45,km/h
